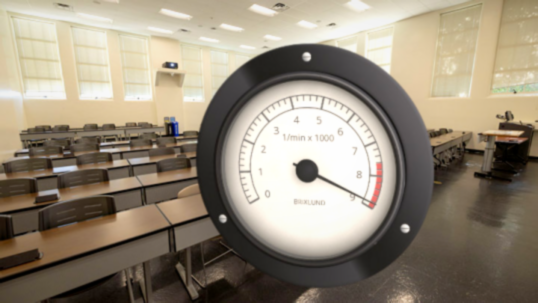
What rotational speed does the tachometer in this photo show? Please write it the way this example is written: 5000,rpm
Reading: 8800,rpm
